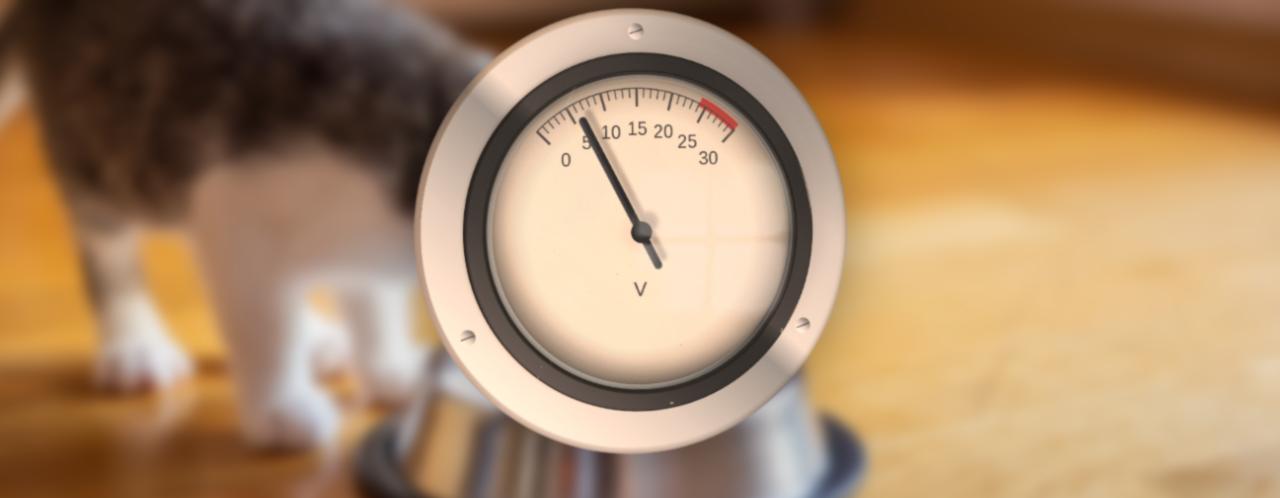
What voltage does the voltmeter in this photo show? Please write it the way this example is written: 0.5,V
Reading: 6,V
